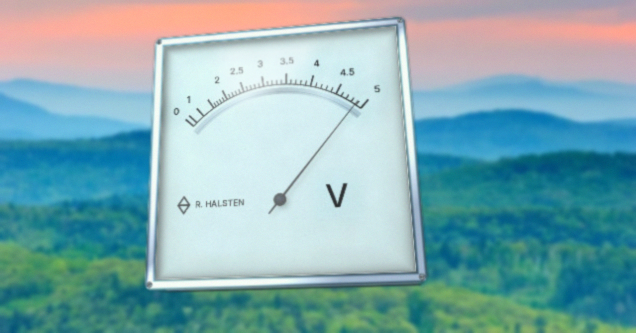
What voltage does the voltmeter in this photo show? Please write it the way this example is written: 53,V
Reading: 4.9,V
